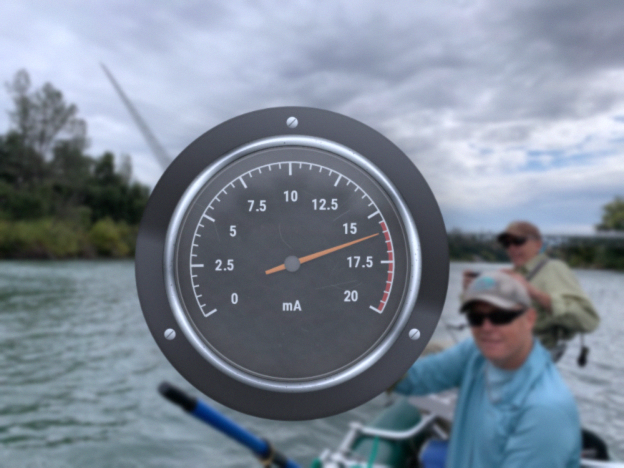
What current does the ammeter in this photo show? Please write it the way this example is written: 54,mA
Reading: 16,mA
